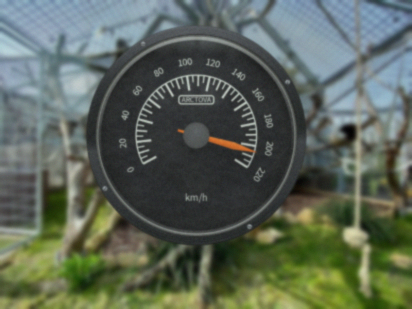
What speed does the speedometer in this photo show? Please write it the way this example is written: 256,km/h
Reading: 205,km/h
